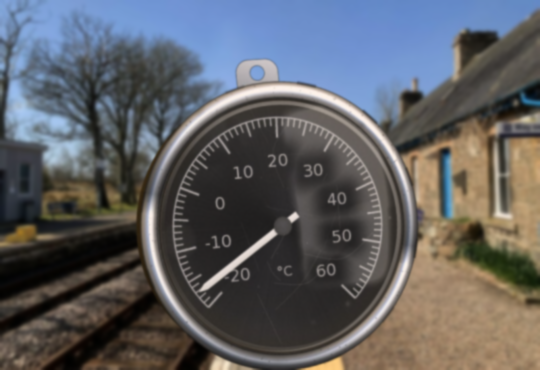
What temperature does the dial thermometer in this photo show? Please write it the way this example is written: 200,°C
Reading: -17,°C
